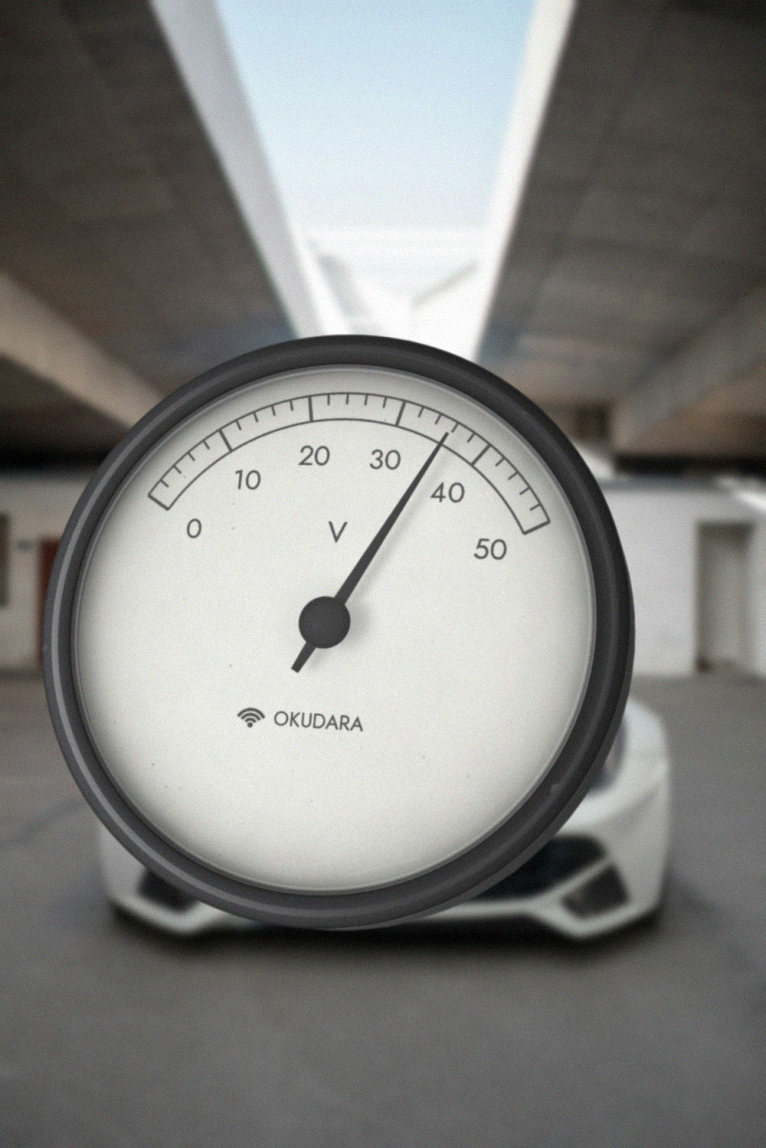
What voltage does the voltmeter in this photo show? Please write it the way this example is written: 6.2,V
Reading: 36,V
